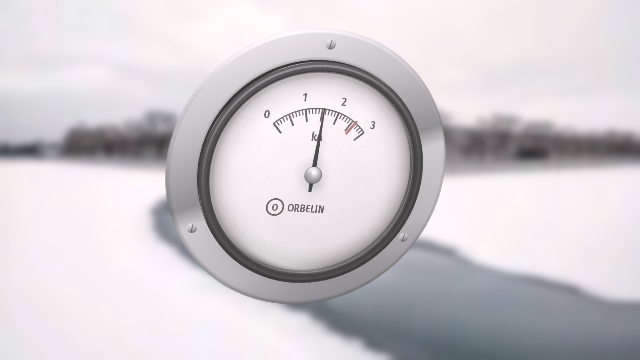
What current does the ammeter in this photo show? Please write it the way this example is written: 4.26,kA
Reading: 1.5,kA
